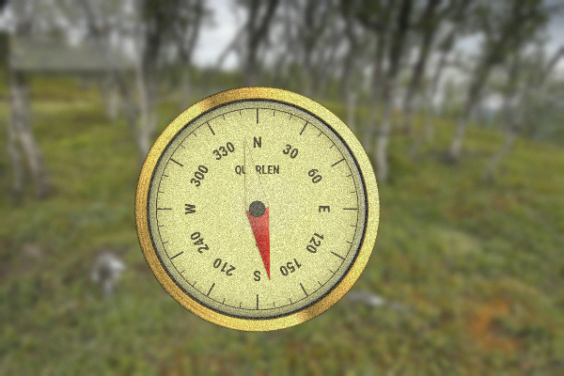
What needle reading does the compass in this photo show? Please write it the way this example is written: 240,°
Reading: 170,°
